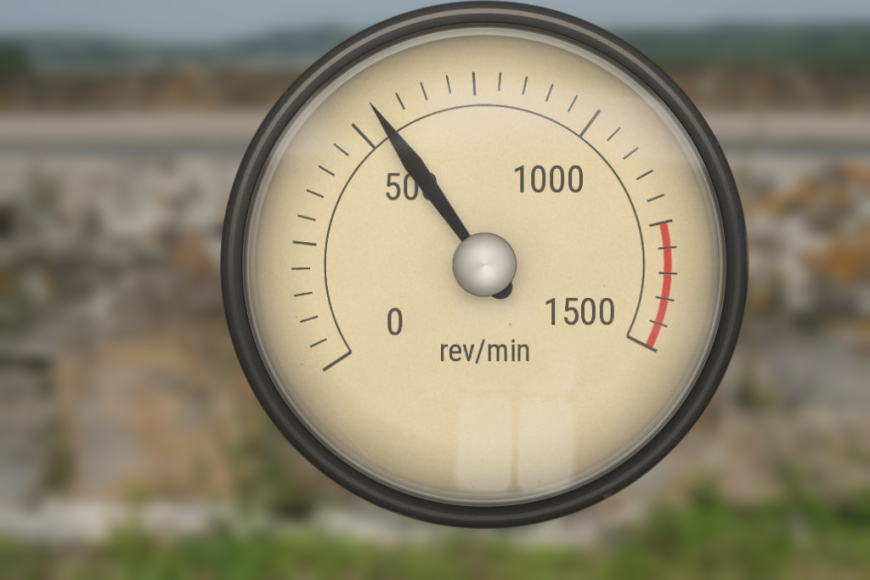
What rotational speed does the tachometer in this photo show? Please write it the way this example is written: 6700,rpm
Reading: 550,rpm
